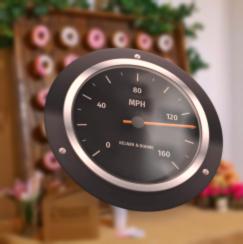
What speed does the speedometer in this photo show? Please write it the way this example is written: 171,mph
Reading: 130,mph
